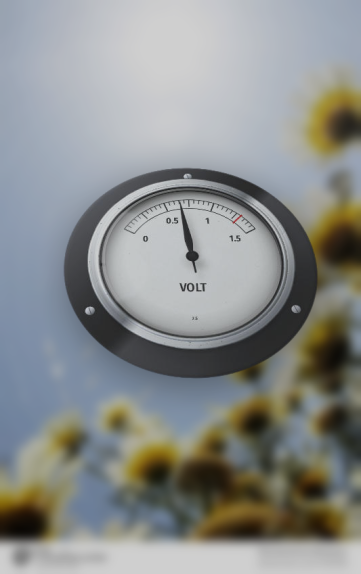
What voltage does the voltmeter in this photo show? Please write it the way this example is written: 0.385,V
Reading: 0.65,V
